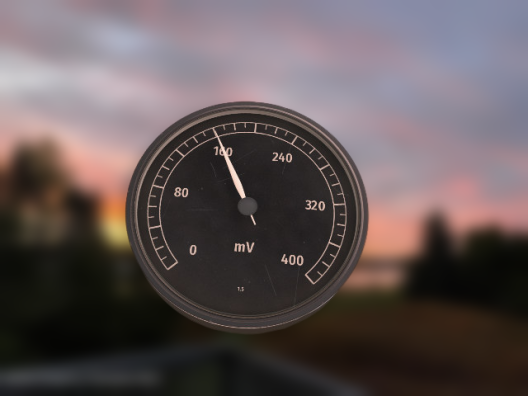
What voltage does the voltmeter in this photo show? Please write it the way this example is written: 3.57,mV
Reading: 160,mV
